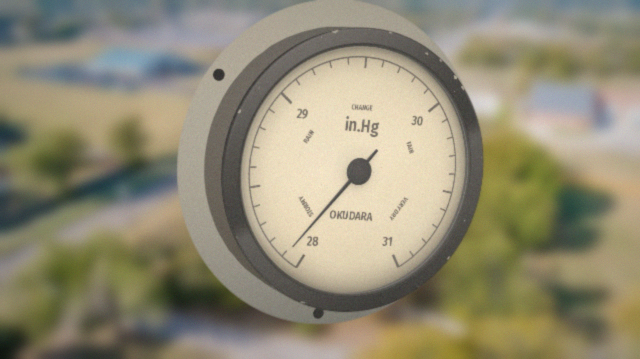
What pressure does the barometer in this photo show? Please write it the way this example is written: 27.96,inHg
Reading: 28.1,inHg
